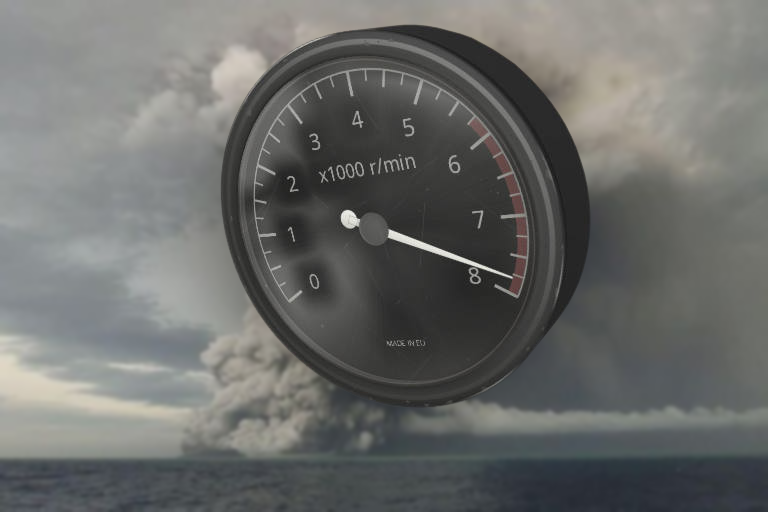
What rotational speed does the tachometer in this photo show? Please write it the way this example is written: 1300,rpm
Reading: 7750,rpm
